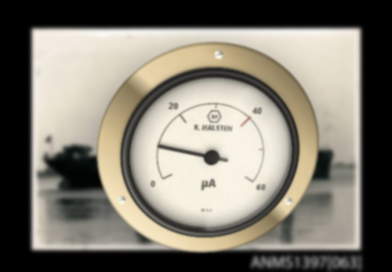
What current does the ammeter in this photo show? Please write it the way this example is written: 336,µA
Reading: 10,µA
